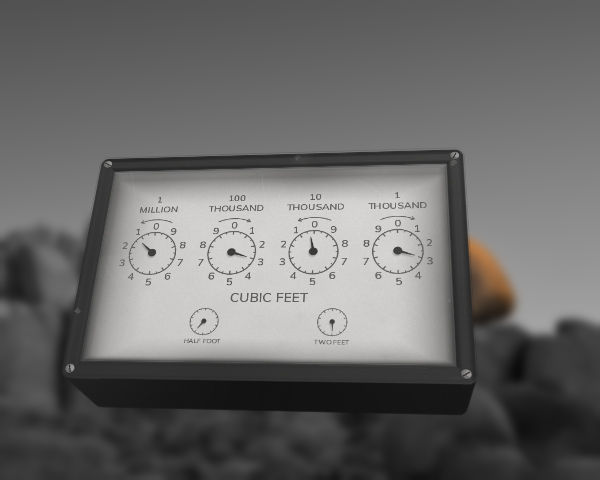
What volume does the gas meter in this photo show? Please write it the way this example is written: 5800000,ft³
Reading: 130300,ft³
